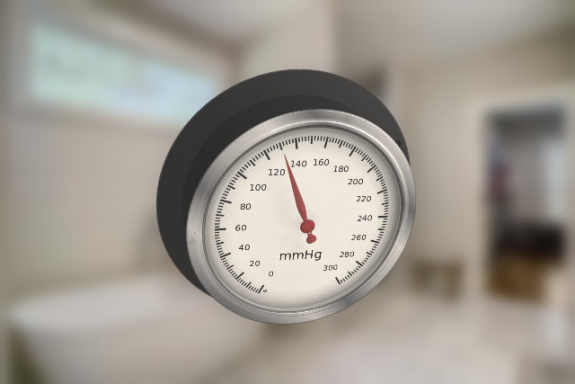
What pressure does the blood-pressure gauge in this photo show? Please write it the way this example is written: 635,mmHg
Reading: 130,mmHg
